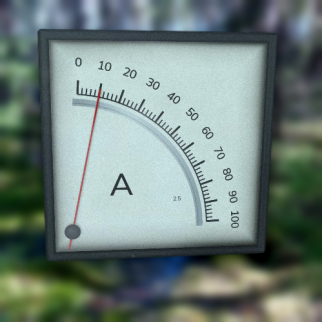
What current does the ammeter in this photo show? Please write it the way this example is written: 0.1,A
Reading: 10,A
